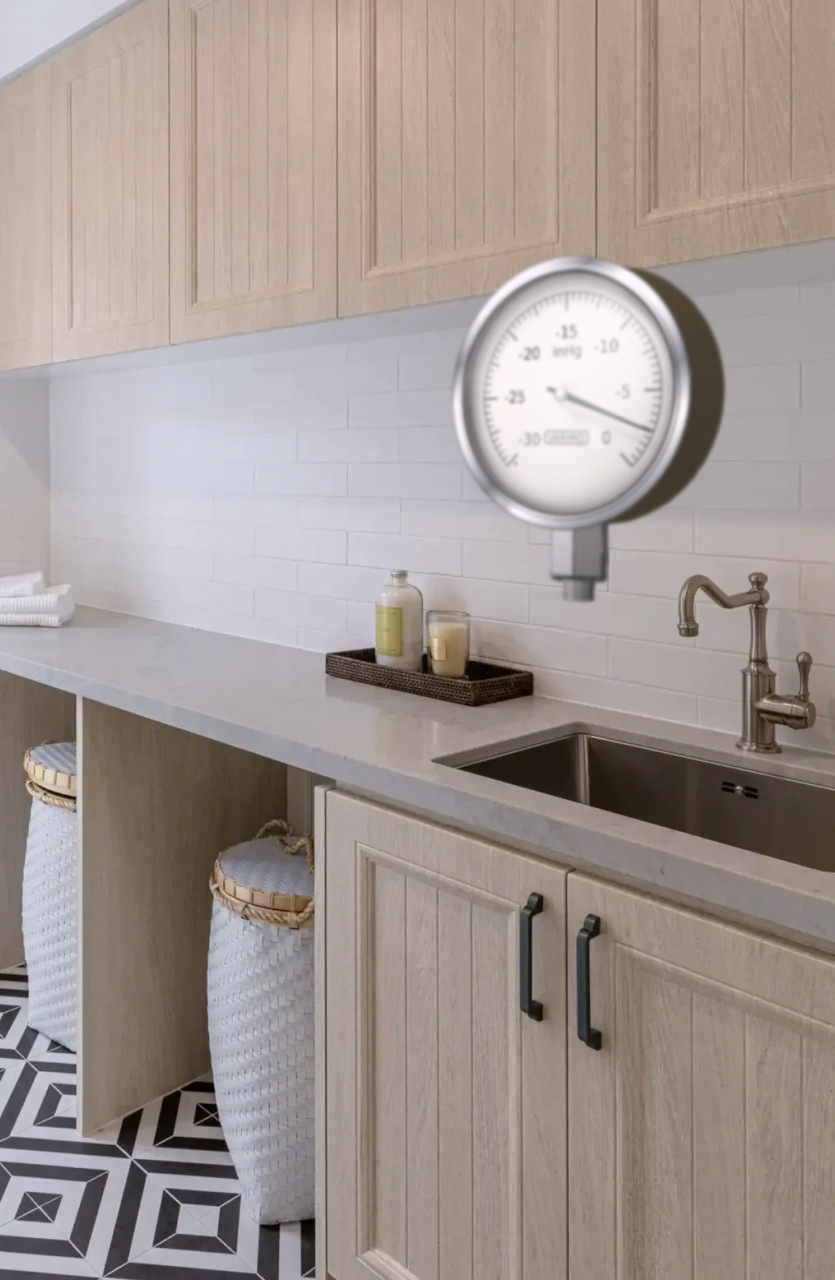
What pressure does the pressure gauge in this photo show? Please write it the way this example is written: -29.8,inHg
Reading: -2.5,inHg
